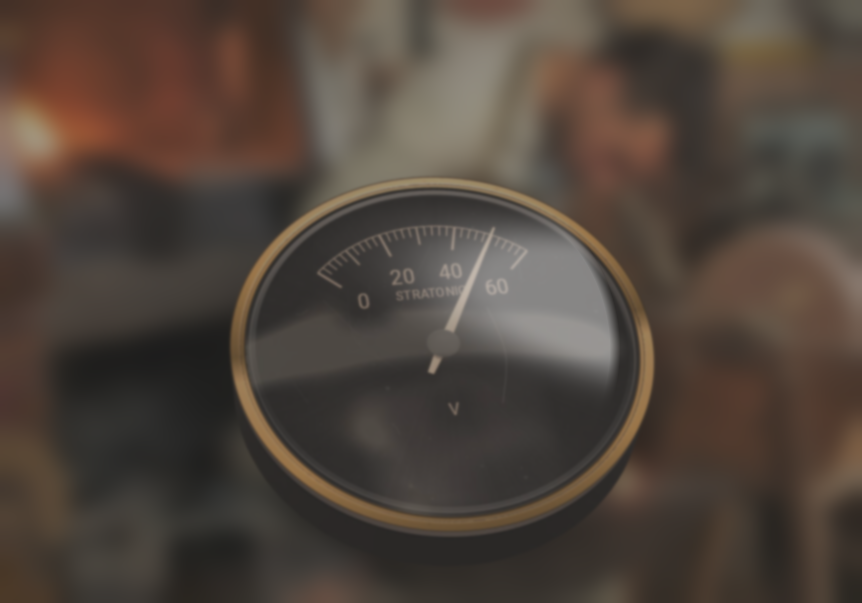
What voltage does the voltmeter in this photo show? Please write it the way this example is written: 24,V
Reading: 50,V
